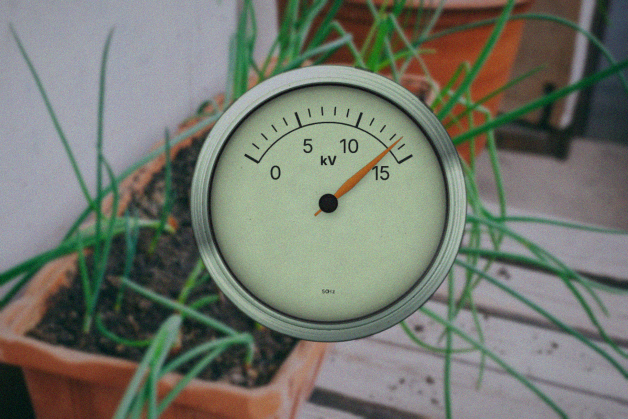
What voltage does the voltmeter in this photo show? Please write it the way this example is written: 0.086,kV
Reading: 13.5,kV
